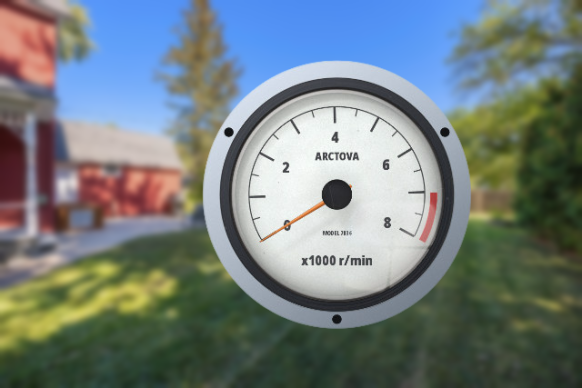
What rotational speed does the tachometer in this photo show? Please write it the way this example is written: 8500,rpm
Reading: 0,rpm
